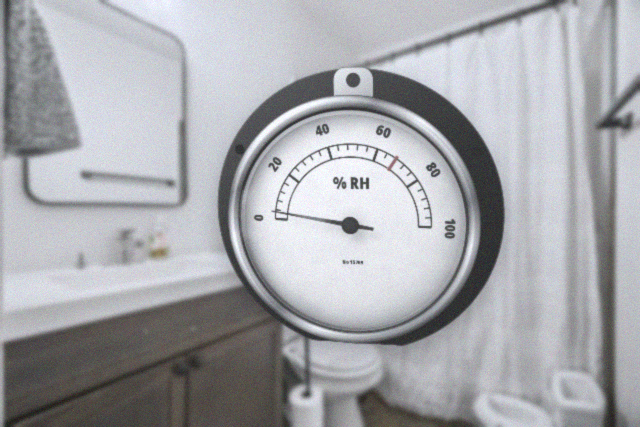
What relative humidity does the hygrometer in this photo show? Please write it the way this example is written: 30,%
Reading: 4,%
